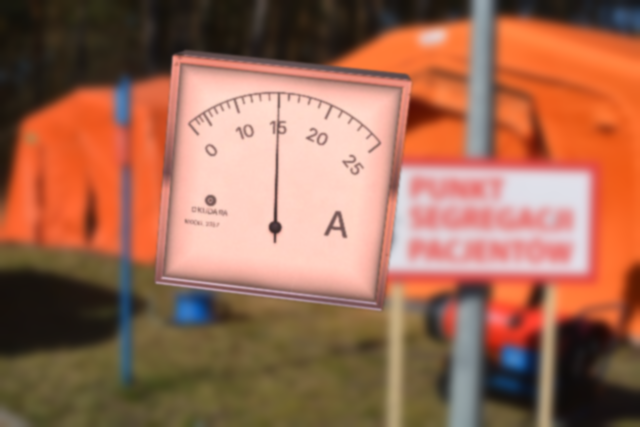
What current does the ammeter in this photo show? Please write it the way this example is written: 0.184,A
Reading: 15,A
